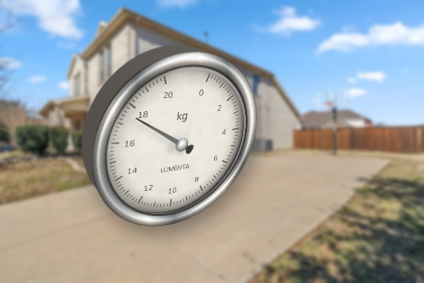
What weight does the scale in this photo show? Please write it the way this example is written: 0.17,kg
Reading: 17.6,kg
